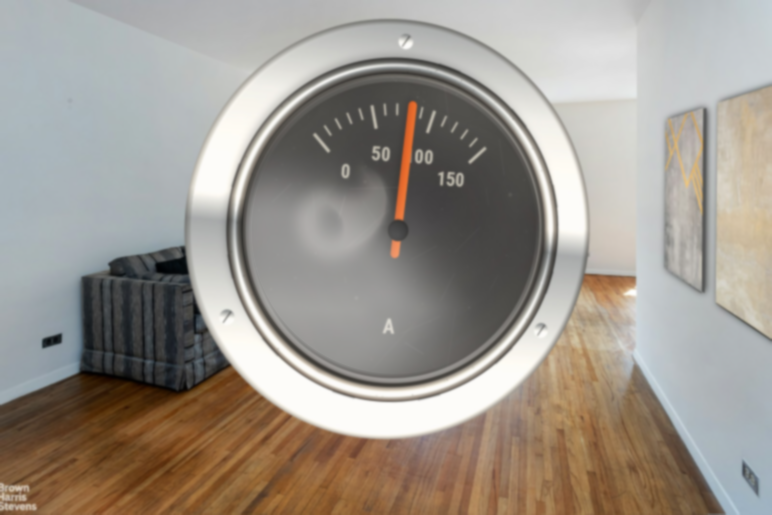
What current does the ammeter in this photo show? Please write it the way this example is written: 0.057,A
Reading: 80,A
